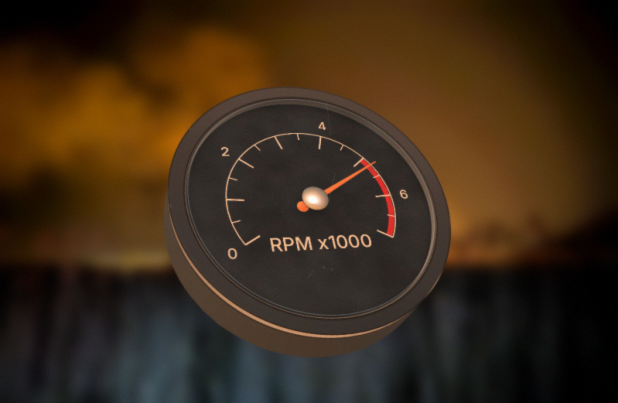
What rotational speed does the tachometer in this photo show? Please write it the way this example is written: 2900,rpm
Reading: 5250,rpm
